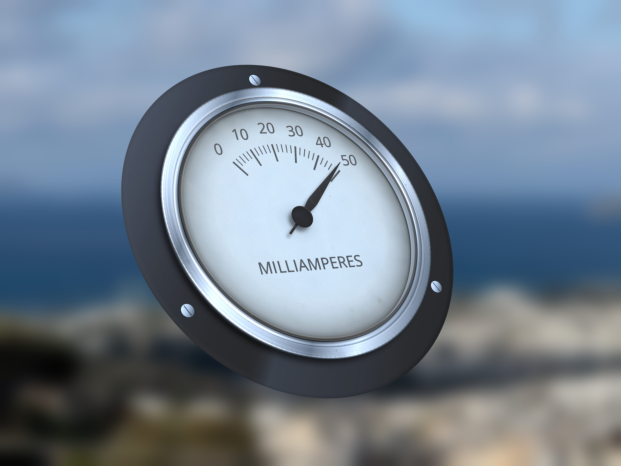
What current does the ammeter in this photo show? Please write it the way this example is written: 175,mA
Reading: 48,mA
